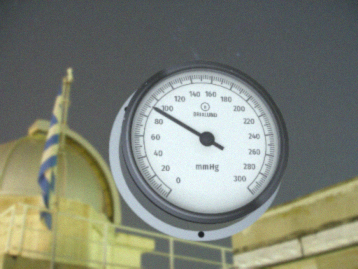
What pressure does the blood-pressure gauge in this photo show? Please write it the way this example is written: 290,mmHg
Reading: 90,mmHg
